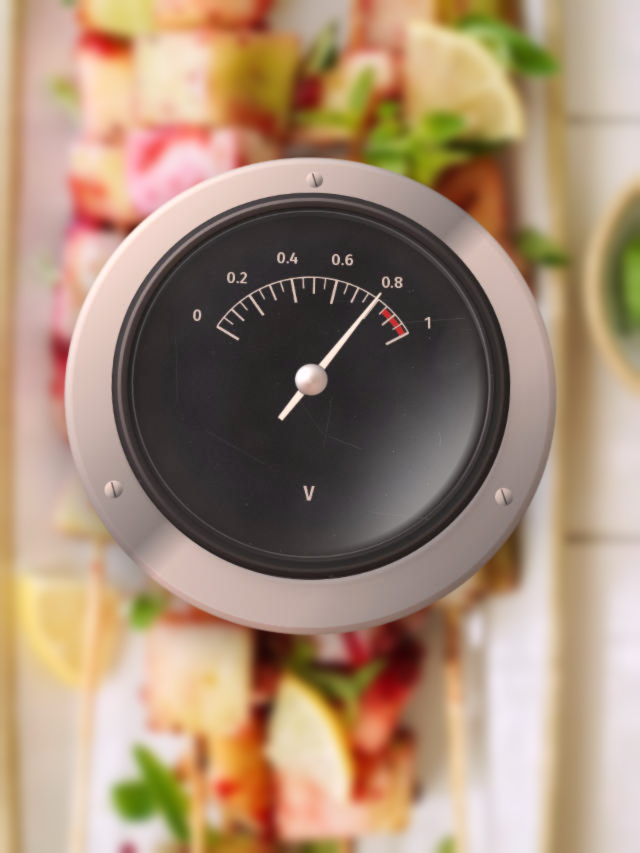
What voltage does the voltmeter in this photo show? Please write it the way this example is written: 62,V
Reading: 0.8,V
